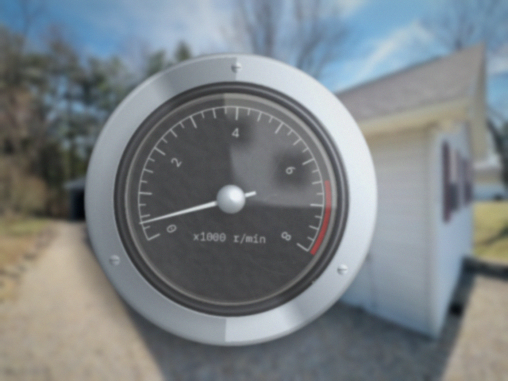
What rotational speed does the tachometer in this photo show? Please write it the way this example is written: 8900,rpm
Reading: 375,rpm
